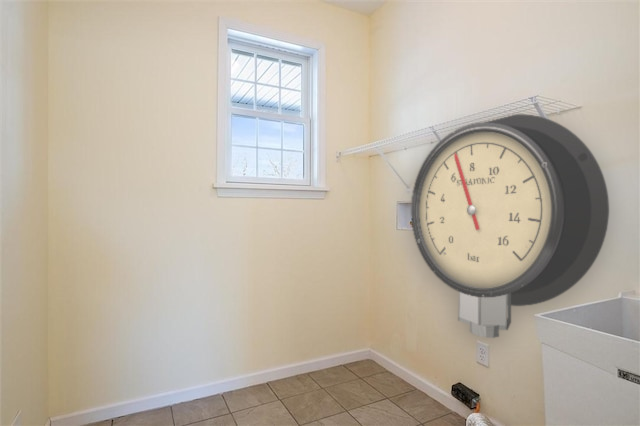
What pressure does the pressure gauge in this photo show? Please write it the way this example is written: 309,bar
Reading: 7,bar
